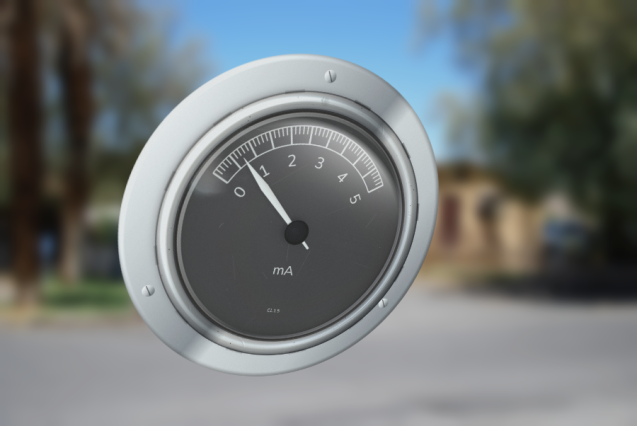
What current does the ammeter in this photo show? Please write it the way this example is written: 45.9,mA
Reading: 0.7,mA
